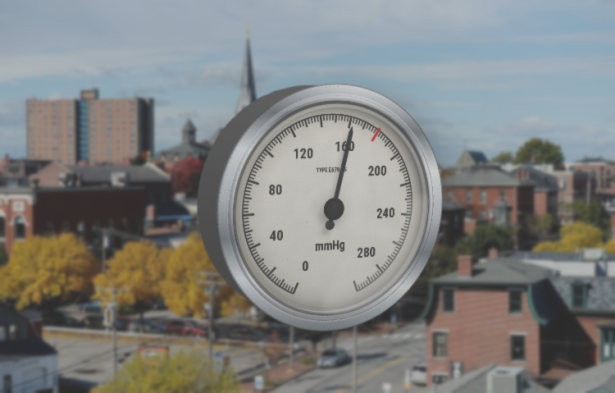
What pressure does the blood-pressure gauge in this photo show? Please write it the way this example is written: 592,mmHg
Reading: 160,mmHg
